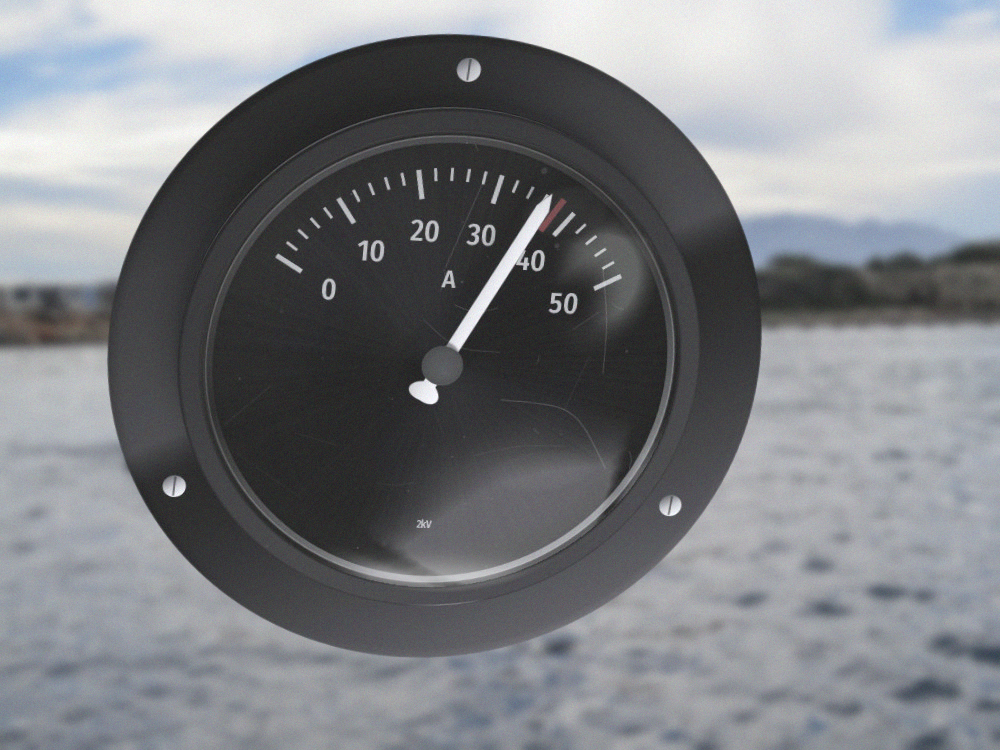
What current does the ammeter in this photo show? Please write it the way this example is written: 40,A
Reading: 36,A
